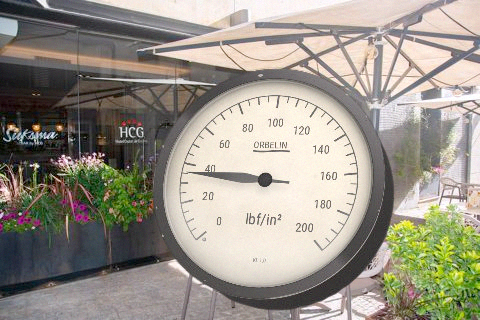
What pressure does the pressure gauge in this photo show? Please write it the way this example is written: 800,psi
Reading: 35,psi
